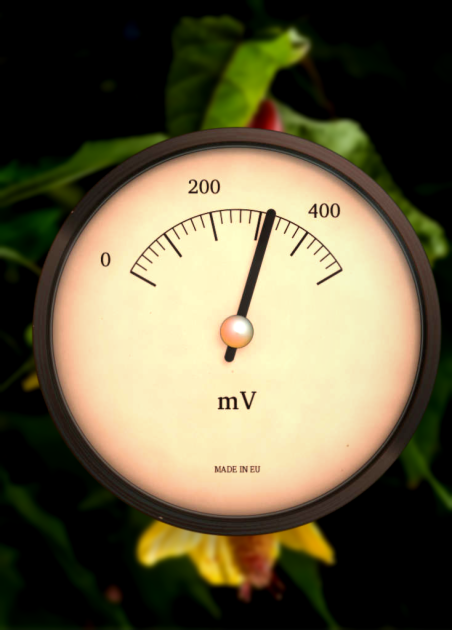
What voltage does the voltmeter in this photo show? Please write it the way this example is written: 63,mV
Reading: 320,mV
